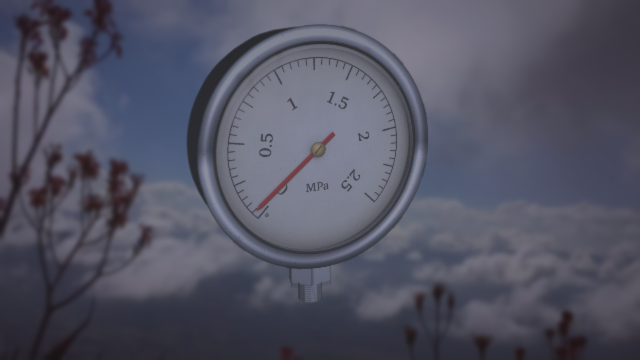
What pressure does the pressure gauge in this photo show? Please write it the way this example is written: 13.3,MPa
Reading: 0.05,MPa
